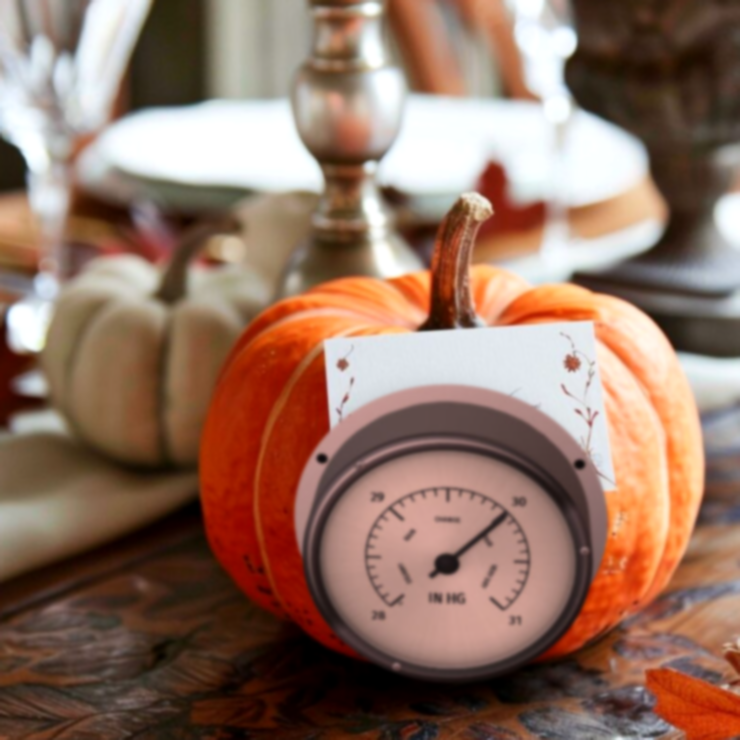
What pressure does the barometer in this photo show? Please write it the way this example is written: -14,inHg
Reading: 30,inHg
